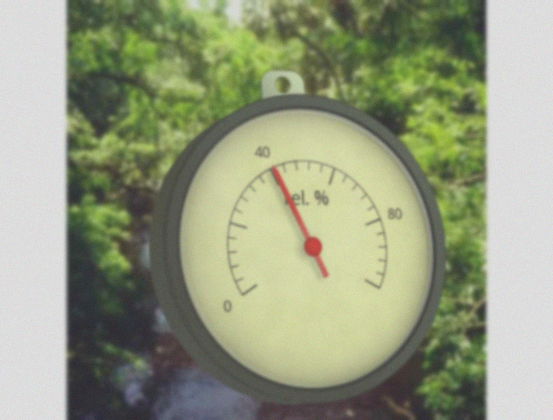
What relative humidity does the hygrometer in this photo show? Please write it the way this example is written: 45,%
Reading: 40,%
